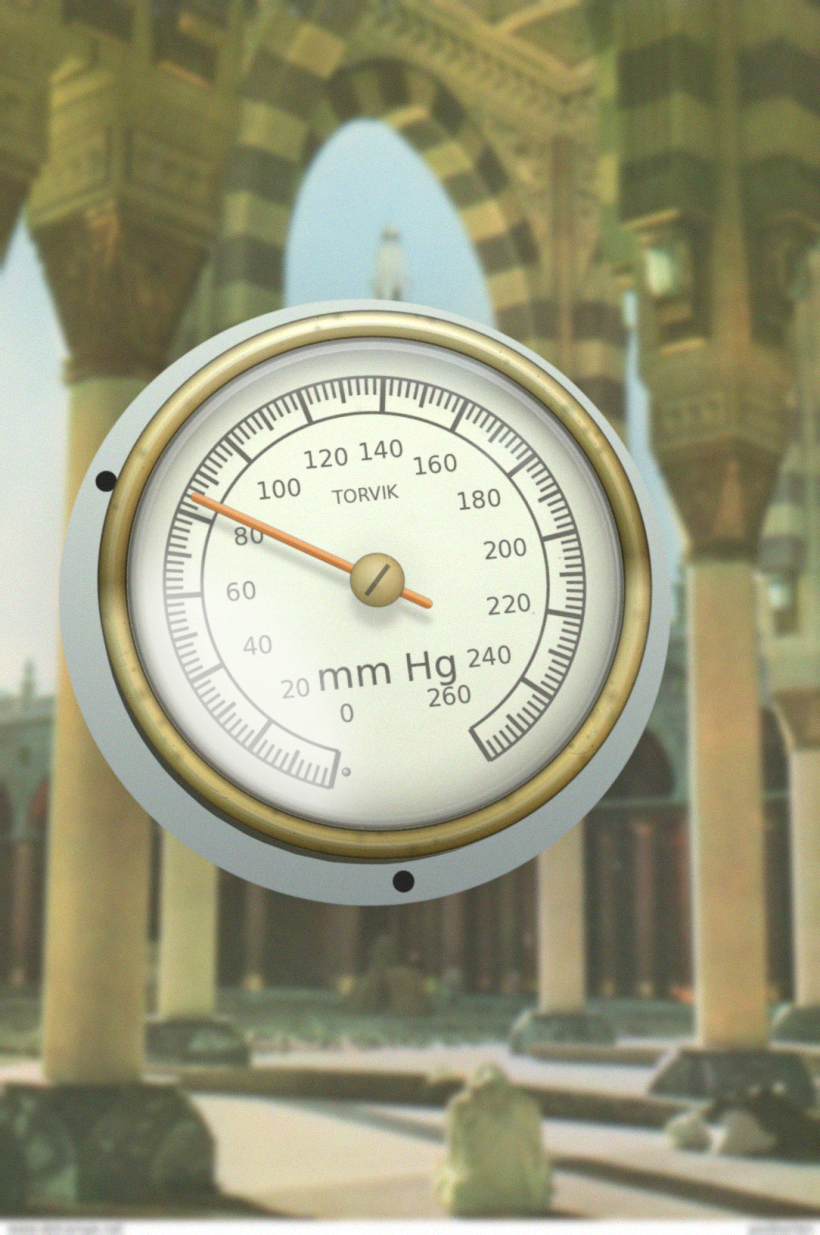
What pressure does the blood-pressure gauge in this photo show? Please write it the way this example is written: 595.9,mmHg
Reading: 84,mmHg
